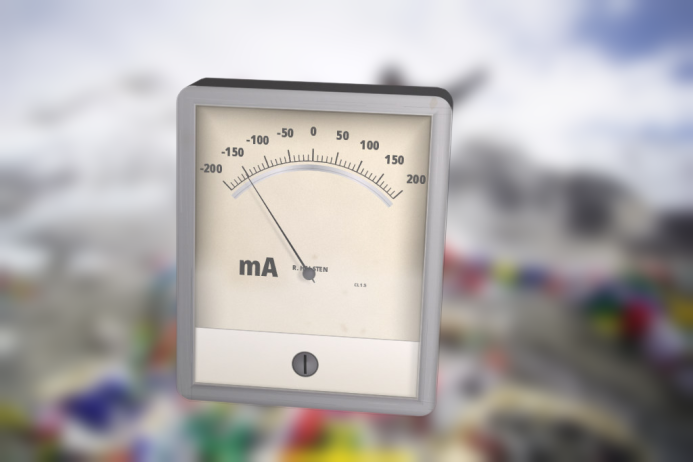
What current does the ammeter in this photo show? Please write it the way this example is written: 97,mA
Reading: -150,mA
